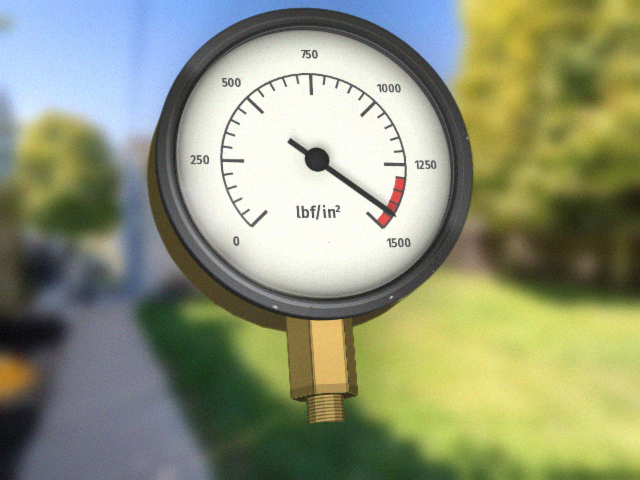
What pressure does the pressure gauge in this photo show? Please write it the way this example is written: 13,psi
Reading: 1450,psi
